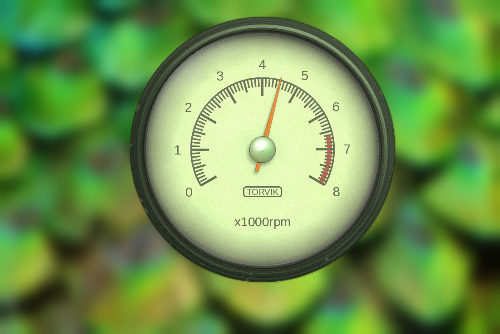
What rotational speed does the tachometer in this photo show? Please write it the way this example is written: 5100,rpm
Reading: 4500,rpm
